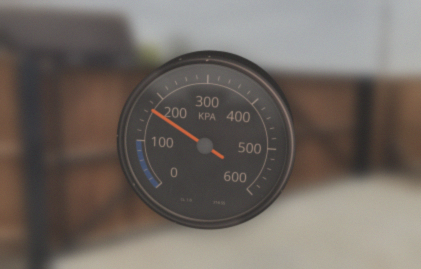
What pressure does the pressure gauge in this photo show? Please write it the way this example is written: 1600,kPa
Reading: 170,kPa
